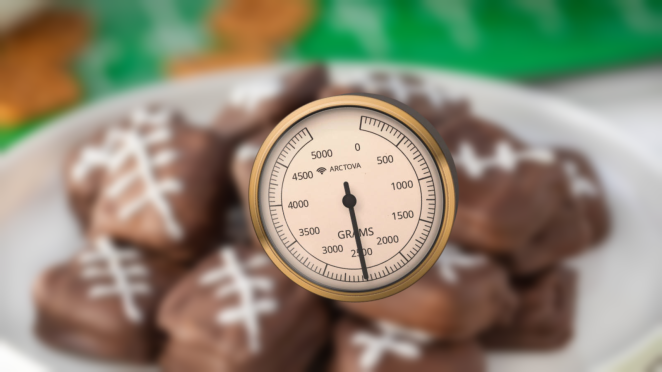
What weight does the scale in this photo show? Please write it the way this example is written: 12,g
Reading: 2500,g
